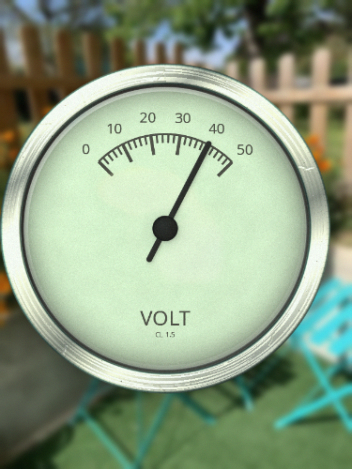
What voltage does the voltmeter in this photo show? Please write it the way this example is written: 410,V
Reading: 40,V
